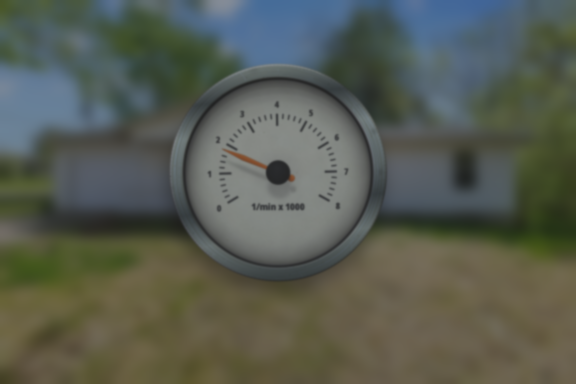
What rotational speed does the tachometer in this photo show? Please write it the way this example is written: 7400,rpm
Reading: 1800,rpm
